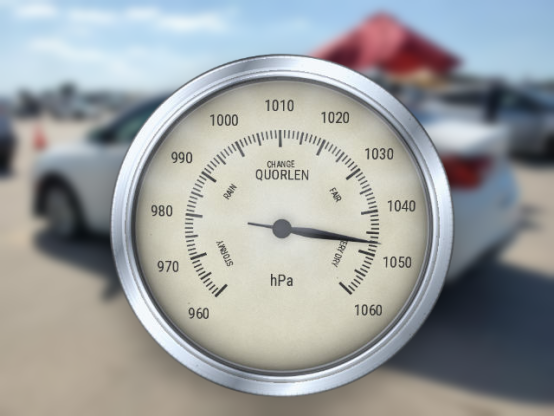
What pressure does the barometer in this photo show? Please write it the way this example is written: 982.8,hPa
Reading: 1047,hPa
